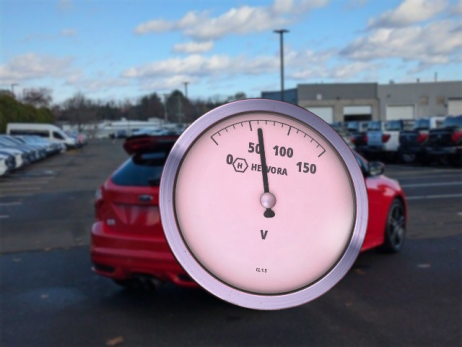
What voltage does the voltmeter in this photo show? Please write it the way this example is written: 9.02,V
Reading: 60,V
